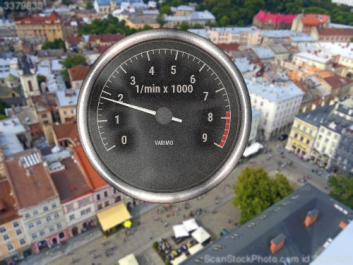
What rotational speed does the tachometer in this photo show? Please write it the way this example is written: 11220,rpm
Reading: 1800,rpm
